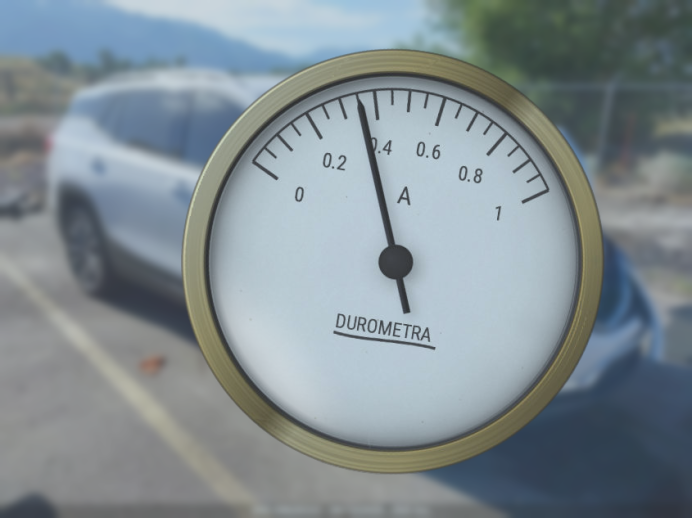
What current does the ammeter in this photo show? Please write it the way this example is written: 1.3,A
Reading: 0.35,A
